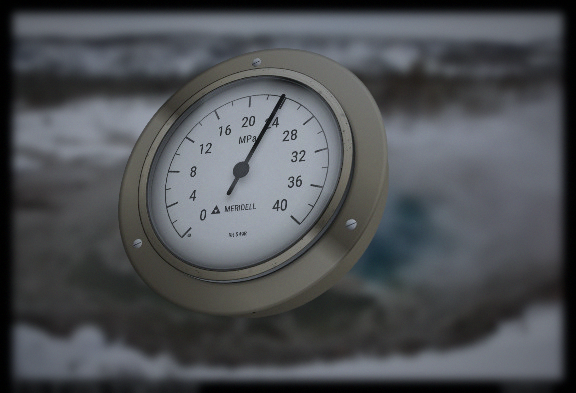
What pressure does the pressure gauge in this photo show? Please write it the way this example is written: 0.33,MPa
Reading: 24,MPa
